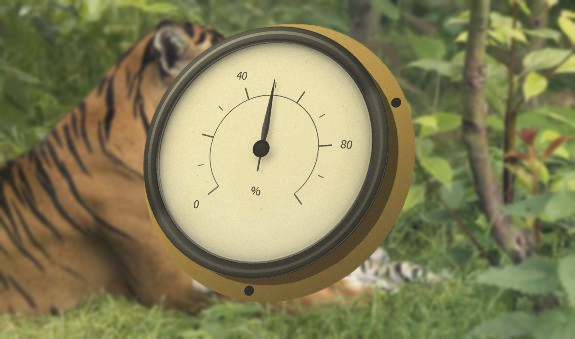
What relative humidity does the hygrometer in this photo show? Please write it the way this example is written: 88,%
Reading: 50,%
